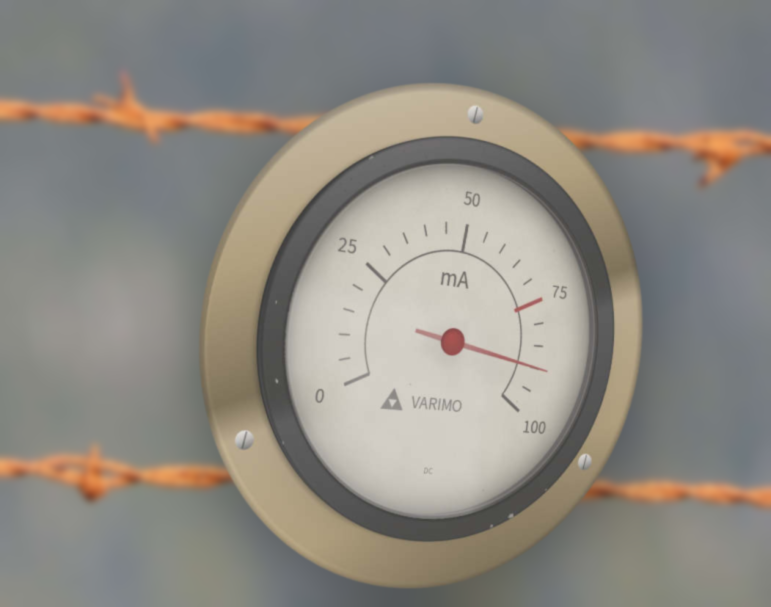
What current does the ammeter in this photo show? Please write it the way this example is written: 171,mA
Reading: 90,mA
